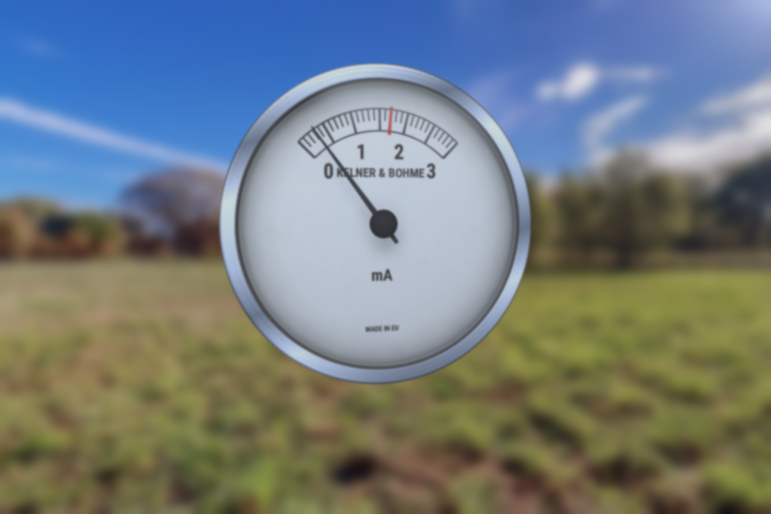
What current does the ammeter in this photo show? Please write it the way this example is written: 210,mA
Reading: 0.3,mA
